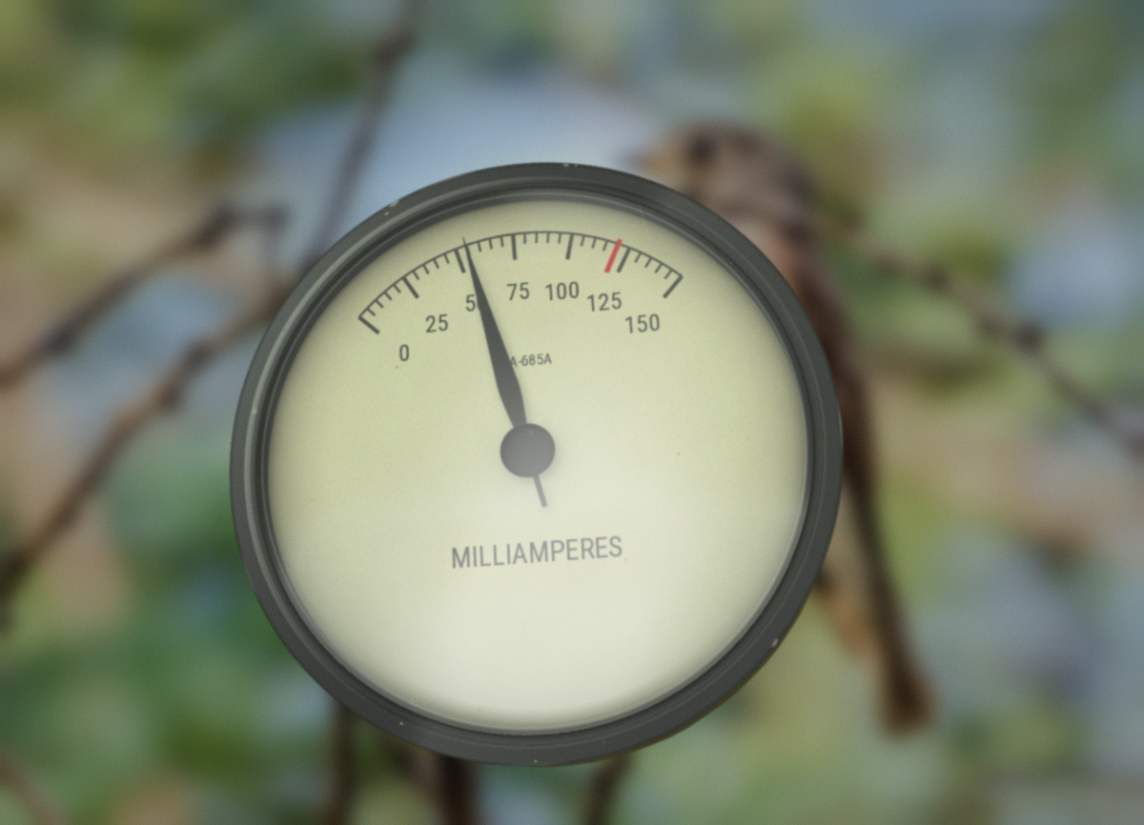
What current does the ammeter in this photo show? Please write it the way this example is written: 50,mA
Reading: 55,mA
